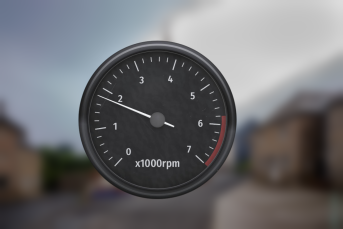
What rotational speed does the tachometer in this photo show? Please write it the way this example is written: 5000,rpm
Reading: 1800,rpm
